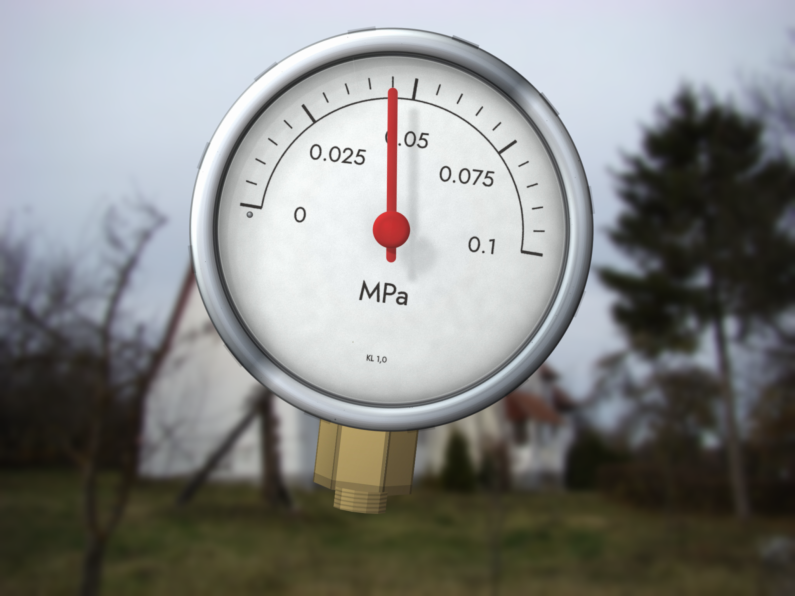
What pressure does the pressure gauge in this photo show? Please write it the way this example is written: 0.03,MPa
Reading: 0.045,MPa
